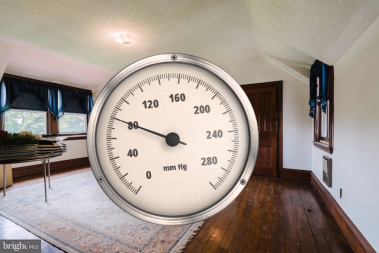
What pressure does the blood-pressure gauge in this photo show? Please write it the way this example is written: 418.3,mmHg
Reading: 80,mmHg
